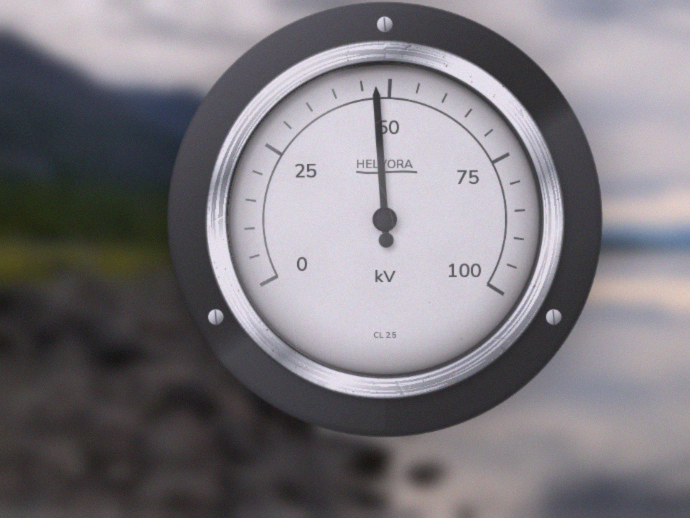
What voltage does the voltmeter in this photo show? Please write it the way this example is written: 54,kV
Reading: 47.5,kV
